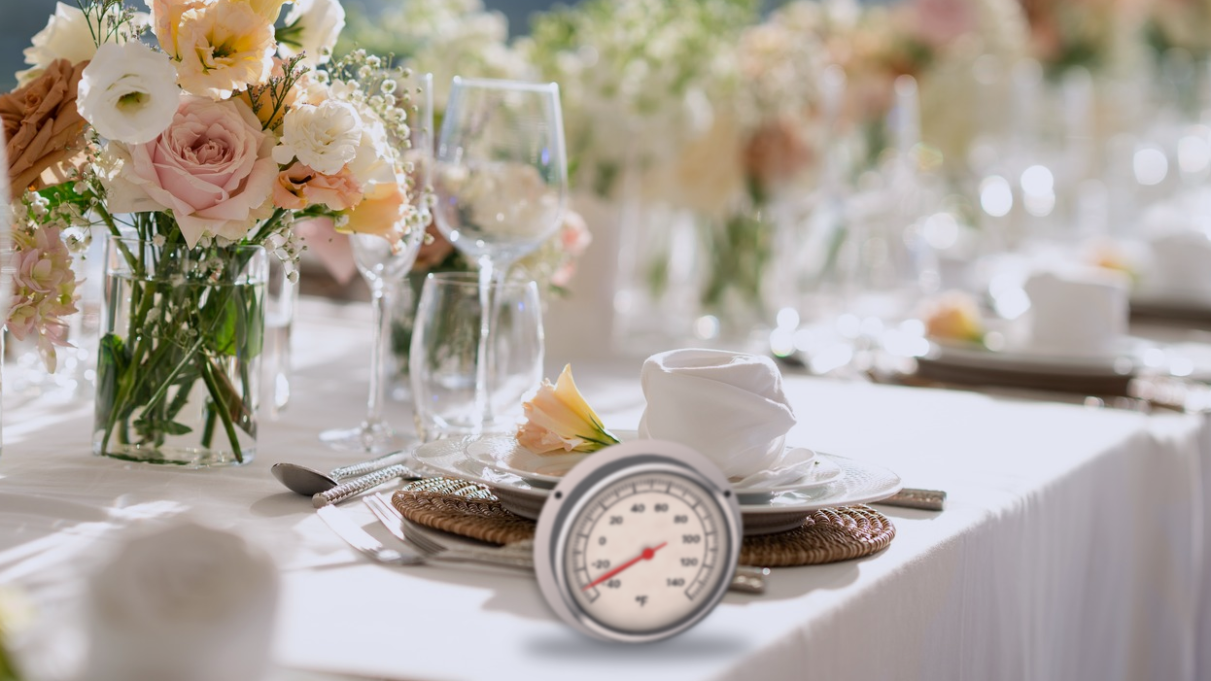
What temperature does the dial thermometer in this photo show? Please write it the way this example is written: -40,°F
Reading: -30,°F
